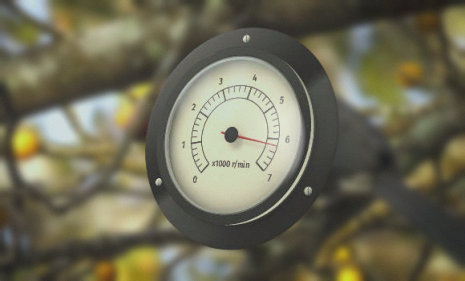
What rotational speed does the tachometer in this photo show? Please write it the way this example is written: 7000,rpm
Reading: 6200,rpm
